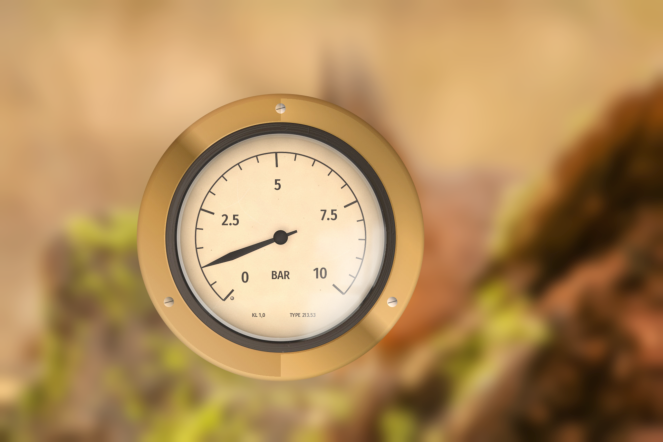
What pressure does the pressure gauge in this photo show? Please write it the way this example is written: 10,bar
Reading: 1,bar
